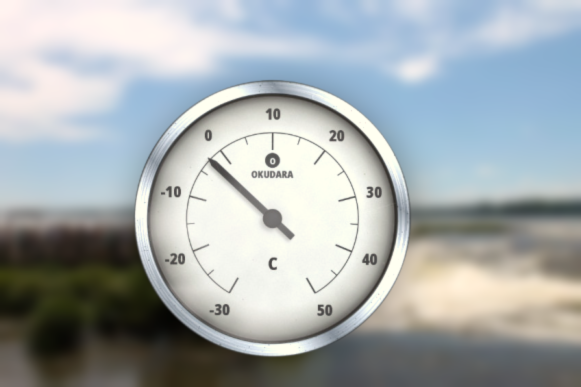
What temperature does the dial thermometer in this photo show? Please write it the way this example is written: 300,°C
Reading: -2.5,°C
